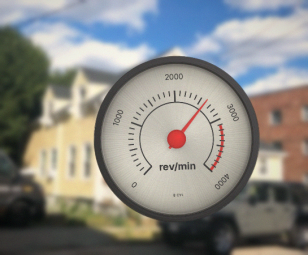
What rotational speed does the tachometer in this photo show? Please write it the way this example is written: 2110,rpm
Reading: 2600,rpm
